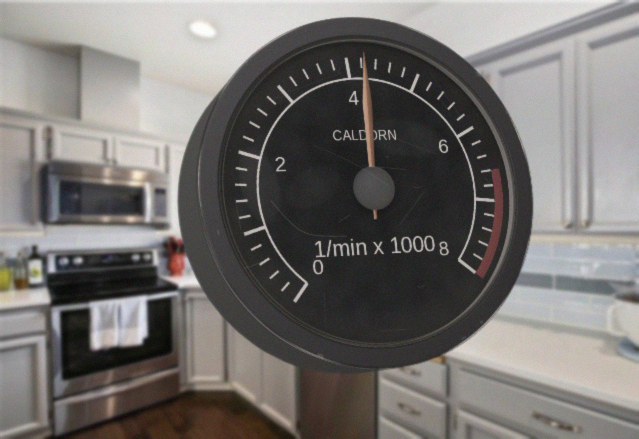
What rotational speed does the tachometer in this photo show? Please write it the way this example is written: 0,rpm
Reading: 4200,rpm
